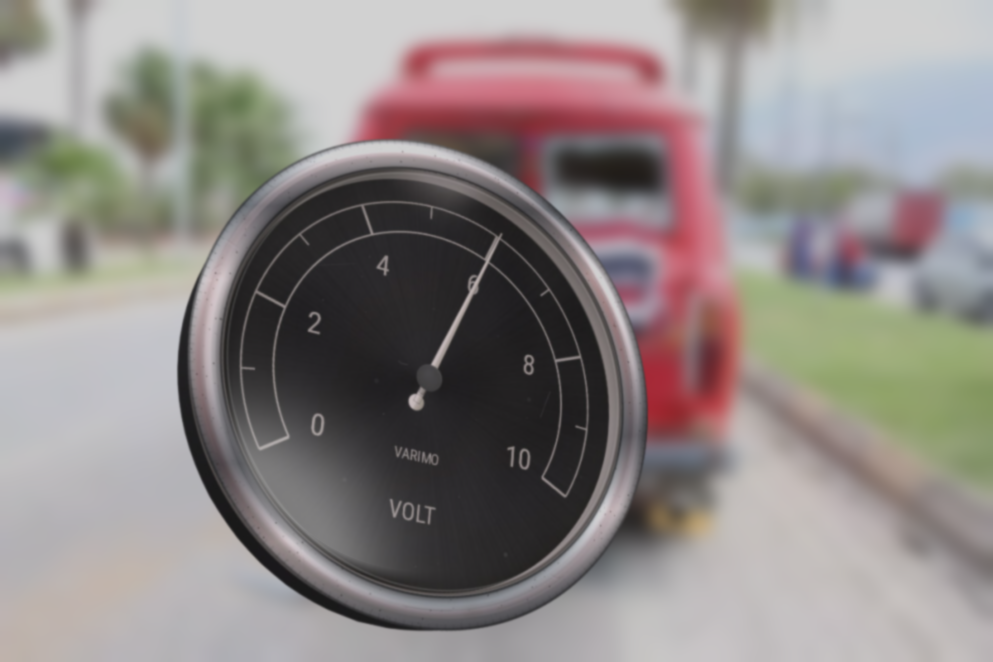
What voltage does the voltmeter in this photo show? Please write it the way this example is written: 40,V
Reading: 6,V
